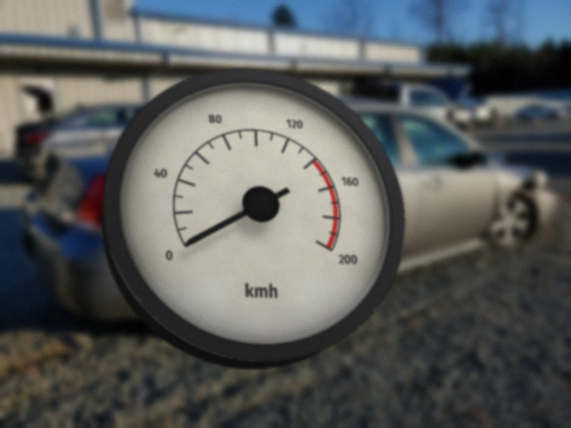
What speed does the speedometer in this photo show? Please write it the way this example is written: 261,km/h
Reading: 0,km/h
